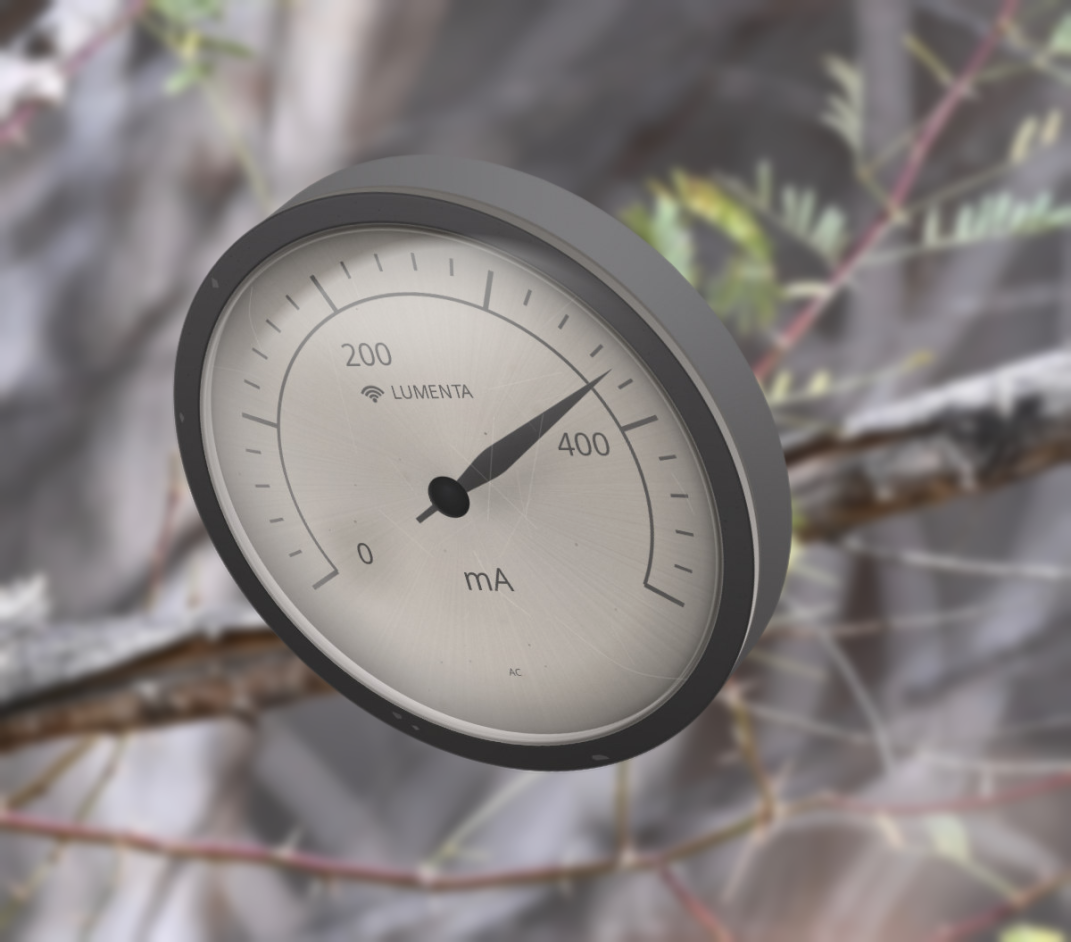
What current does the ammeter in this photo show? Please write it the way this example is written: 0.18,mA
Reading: 370,mA
